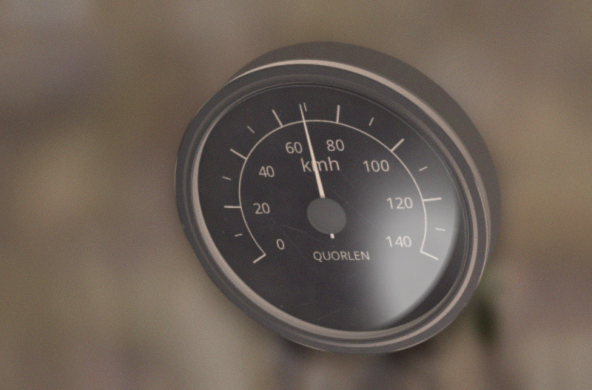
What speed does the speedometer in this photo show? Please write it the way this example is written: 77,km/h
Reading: 70,km/h
